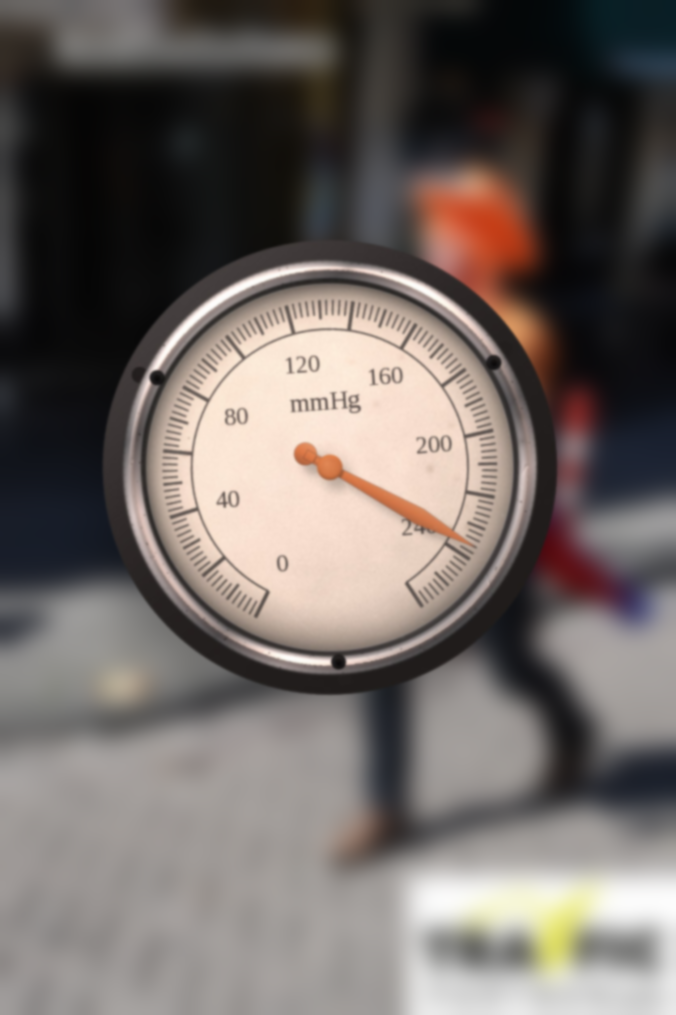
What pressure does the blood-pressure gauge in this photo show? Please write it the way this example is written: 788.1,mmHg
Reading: 236,mmHg
